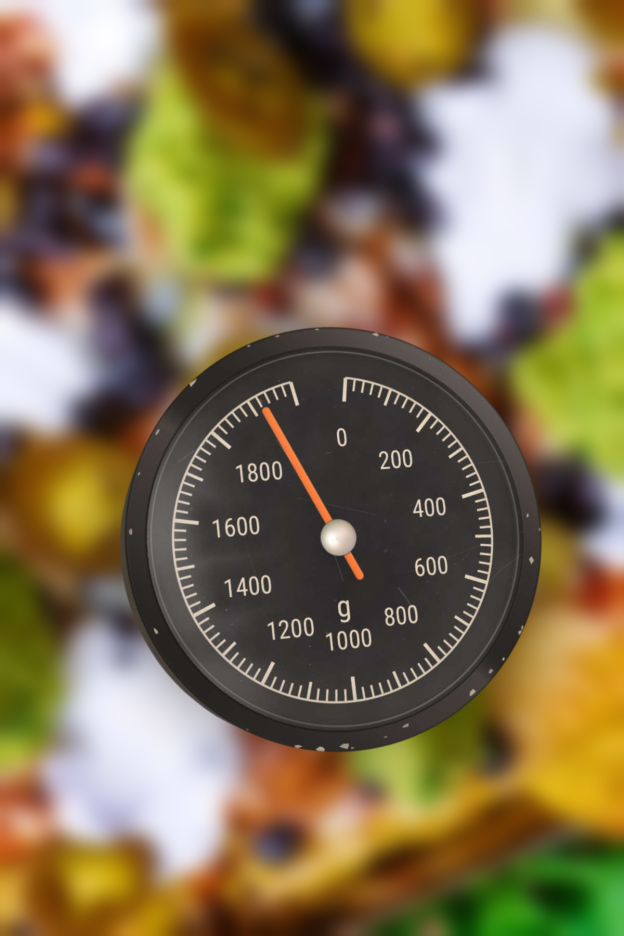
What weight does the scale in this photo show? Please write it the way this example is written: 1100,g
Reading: 1920,g
